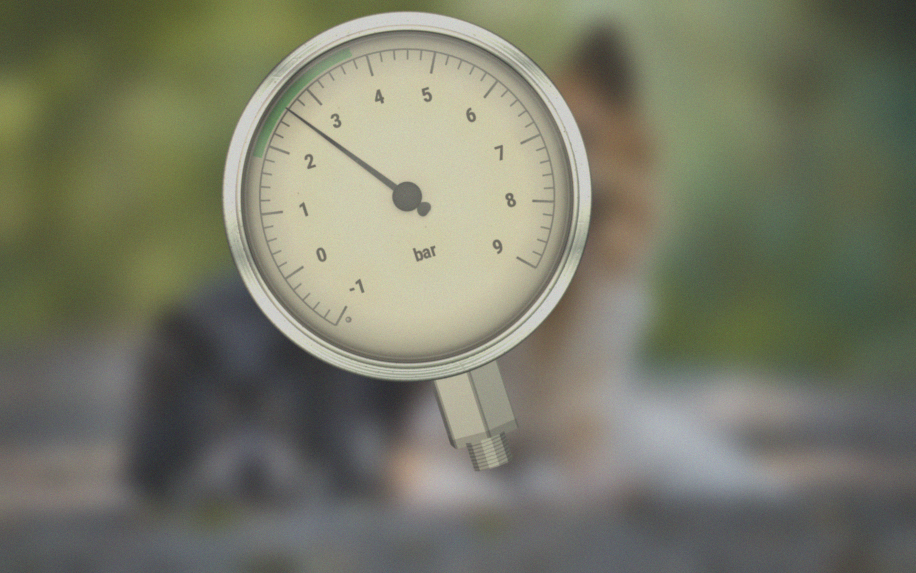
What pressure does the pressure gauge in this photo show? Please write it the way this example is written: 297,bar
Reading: 2.6,bar
